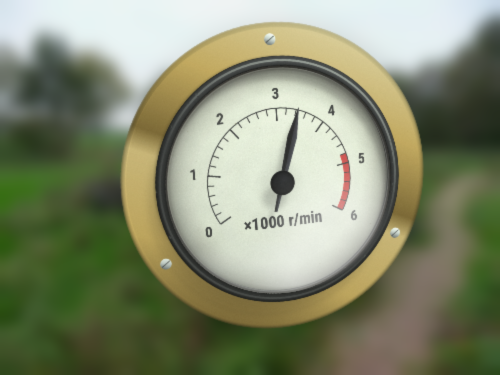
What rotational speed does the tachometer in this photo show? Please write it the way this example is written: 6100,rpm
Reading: 3400,rpm
